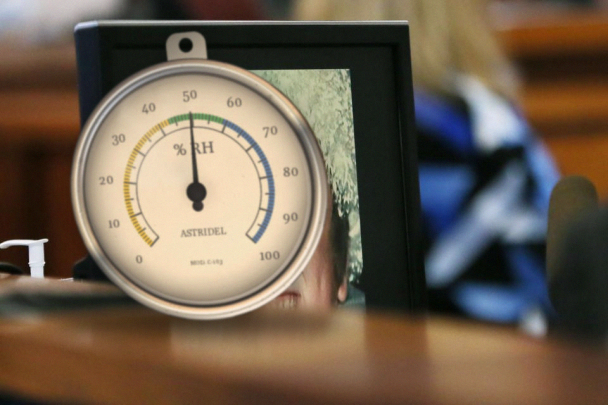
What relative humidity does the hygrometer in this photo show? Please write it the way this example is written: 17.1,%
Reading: 50,%
